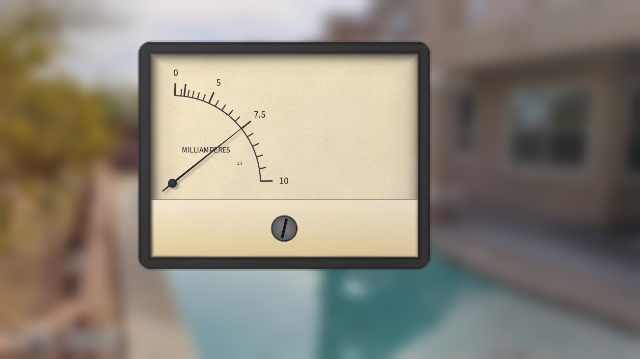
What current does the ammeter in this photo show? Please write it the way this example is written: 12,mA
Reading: 7.5,mA
